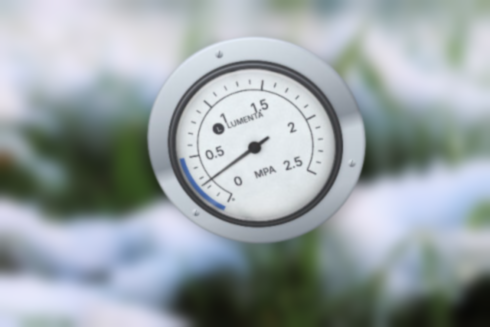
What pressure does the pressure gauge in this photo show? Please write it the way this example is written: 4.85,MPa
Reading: 0.25,MPa
